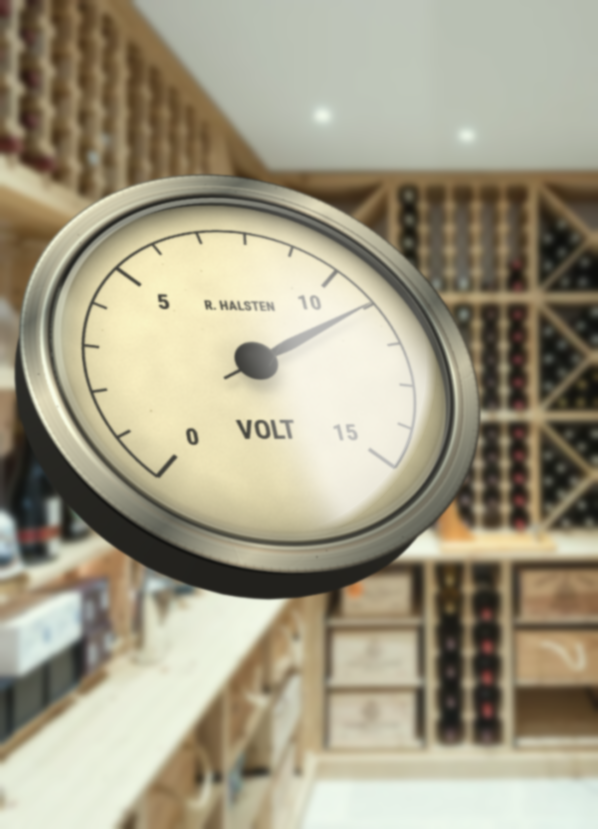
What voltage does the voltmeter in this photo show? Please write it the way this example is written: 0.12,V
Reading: 11,V
